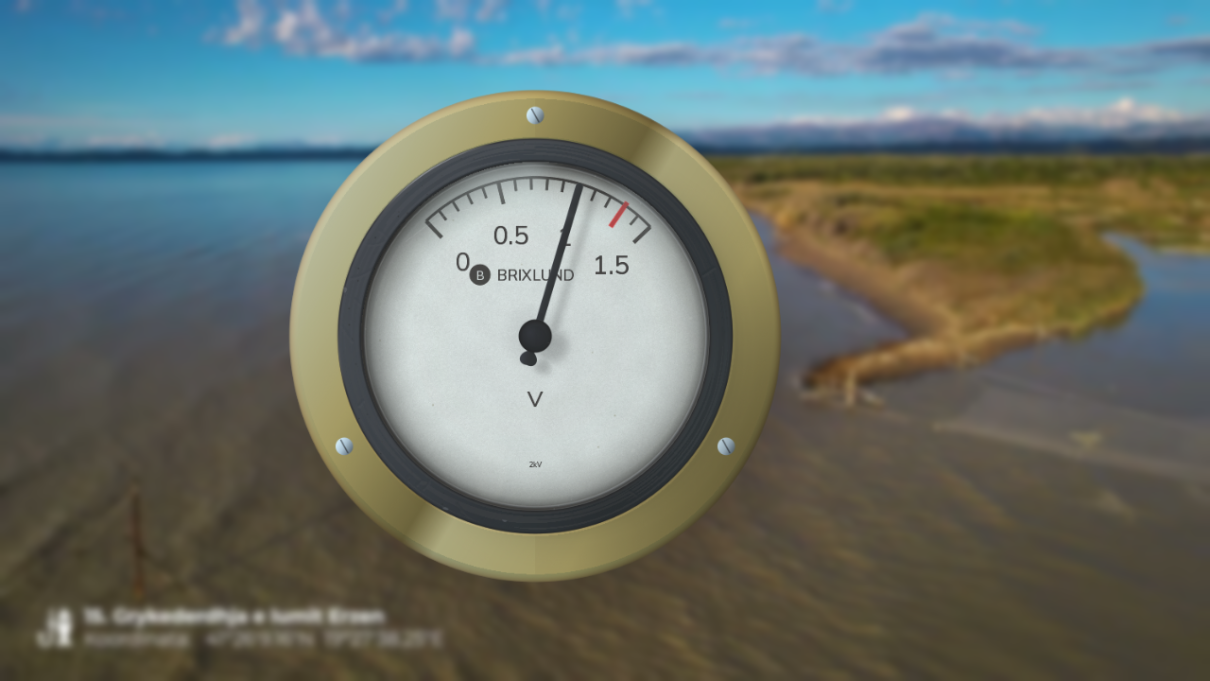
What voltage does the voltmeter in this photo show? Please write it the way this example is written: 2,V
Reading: 1,V
